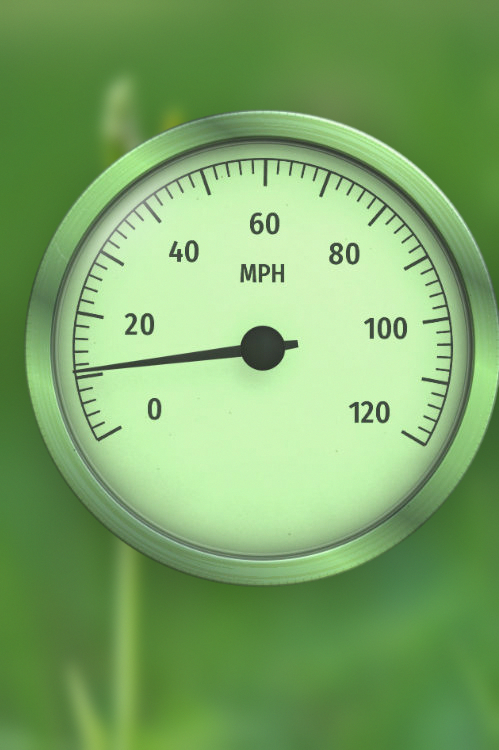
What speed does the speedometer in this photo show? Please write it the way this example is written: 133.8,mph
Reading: 11,mph
